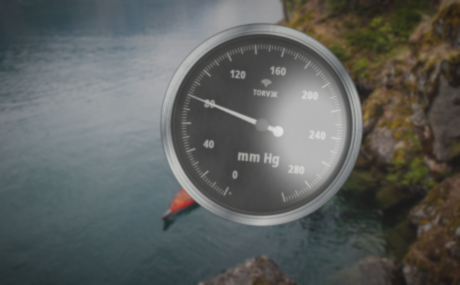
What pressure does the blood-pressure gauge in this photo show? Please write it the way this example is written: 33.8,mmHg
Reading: 80,mmHg
